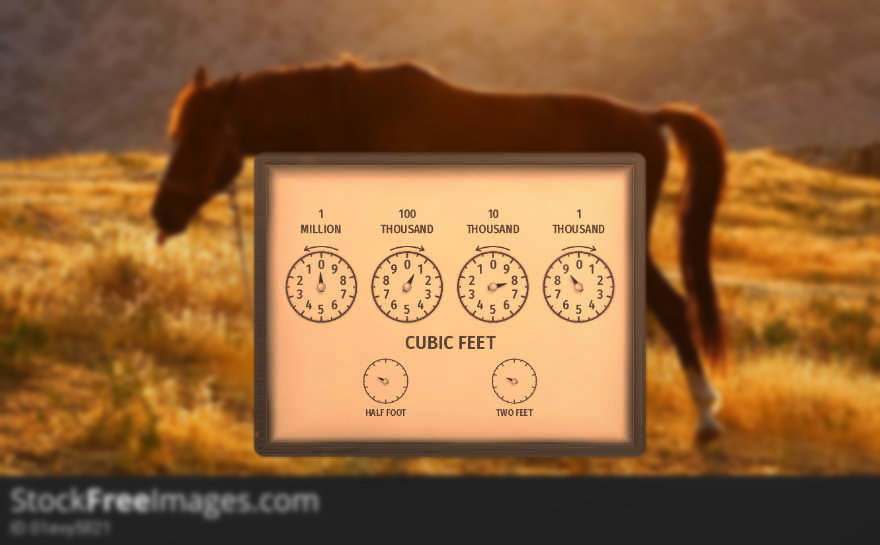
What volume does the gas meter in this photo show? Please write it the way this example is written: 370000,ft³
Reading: 7900,ft³
